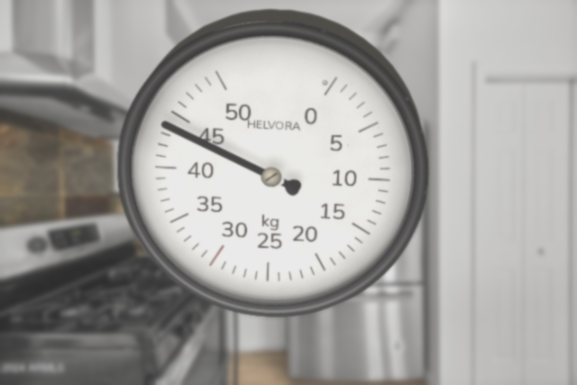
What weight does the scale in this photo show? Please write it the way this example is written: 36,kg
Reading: 44,kg
